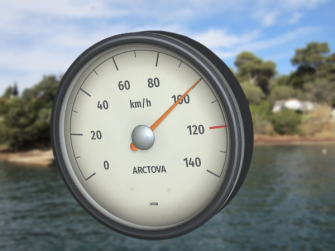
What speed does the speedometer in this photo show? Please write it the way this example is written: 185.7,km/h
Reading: 100,km/h
